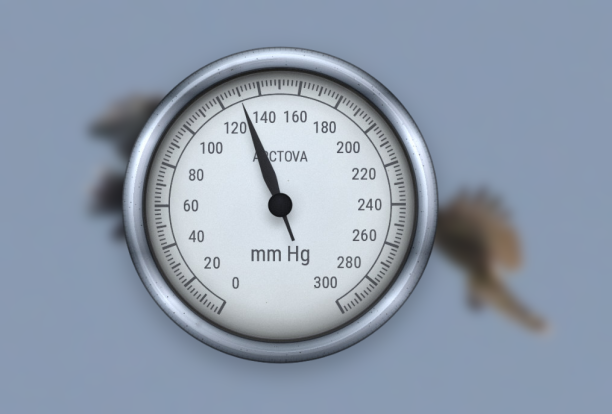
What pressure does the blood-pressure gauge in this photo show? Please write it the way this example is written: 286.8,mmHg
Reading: 130,mmHg
